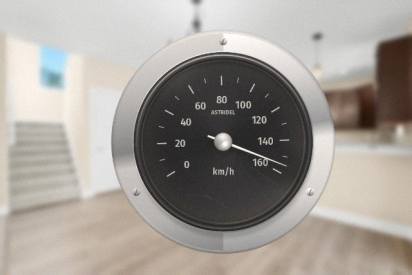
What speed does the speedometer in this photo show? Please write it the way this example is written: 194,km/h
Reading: 155,km/h
